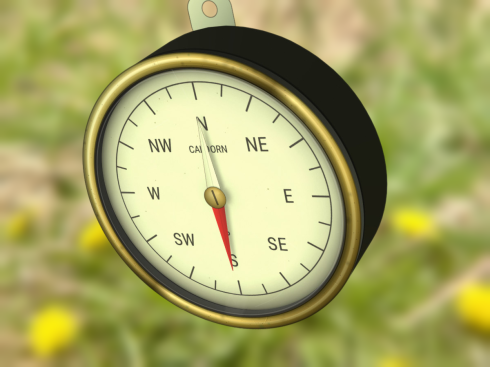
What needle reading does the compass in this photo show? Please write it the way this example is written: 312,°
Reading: 180,°
